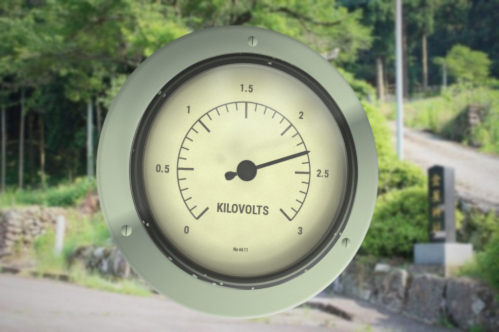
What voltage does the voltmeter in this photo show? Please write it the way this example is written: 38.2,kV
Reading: 2.3,kV
